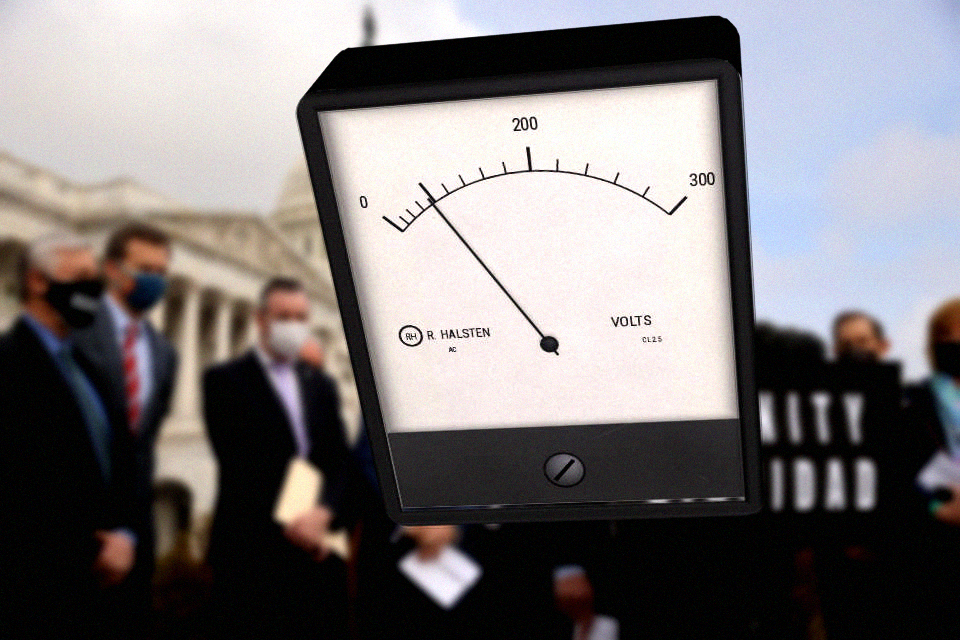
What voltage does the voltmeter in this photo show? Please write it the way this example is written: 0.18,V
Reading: 100,V
